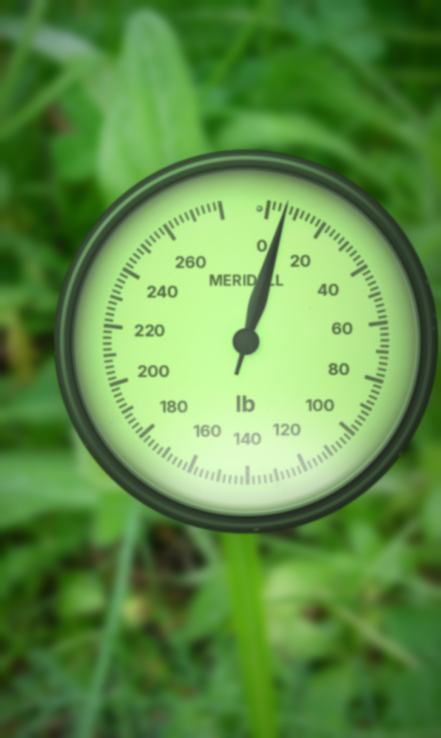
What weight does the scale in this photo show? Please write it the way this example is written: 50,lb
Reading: 6,lb
